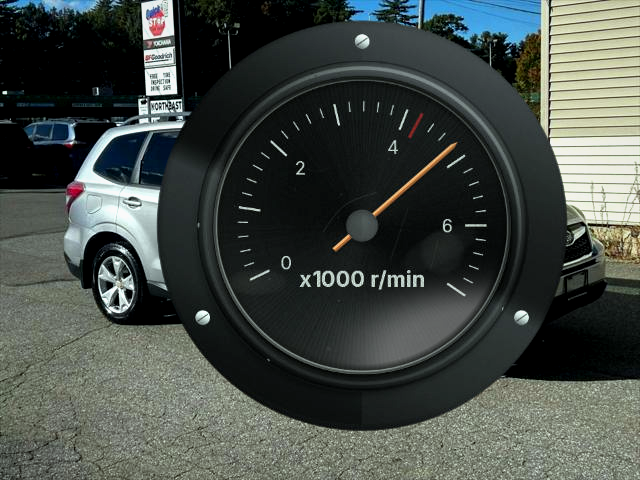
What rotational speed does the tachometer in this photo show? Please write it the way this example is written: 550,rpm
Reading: 4800,rpm
